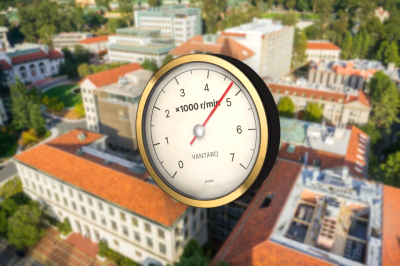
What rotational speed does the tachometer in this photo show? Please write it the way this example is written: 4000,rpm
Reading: 4750,rpm
